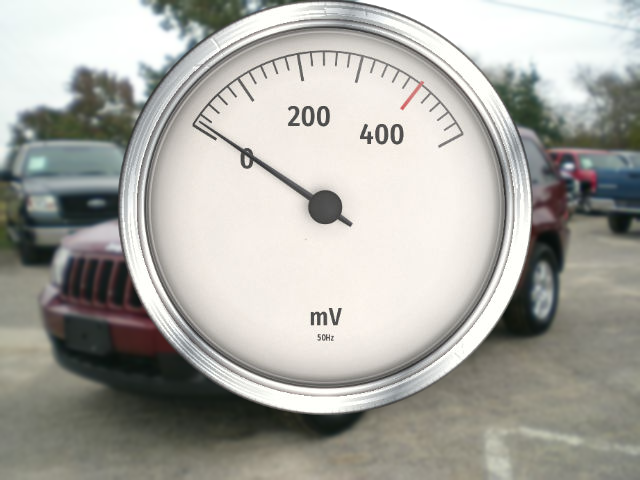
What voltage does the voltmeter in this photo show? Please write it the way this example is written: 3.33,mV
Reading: 10,mV
